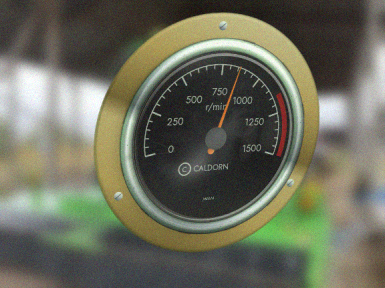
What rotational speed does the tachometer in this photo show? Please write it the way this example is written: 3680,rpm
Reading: 850,rpm
